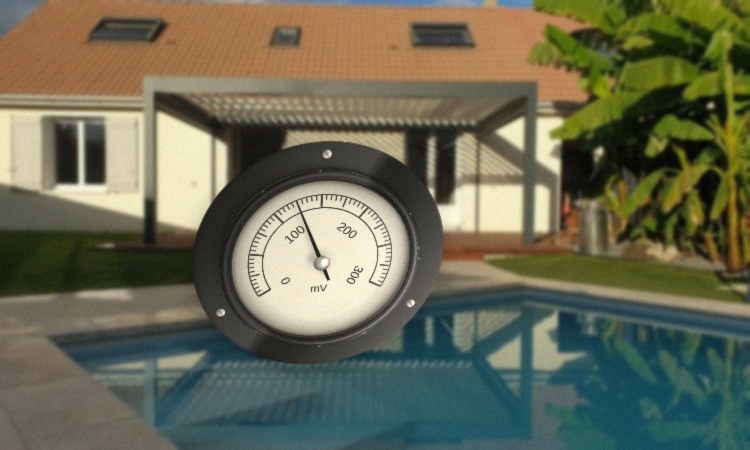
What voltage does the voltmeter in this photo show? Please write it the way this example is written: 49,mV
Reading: 125,mV
